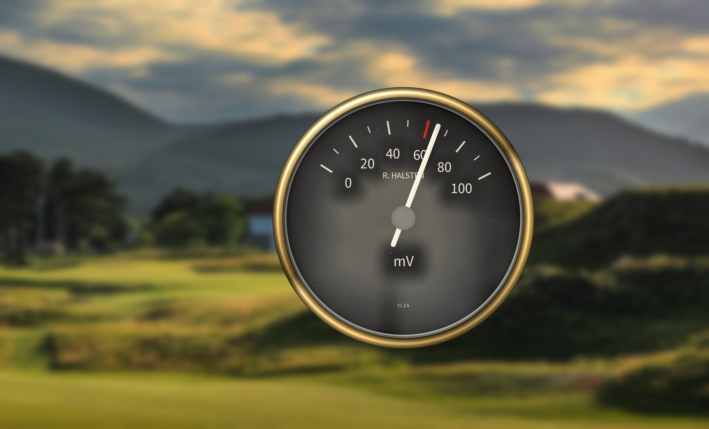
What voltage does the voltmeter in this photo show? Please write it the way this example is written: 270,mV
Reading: 65,mV
